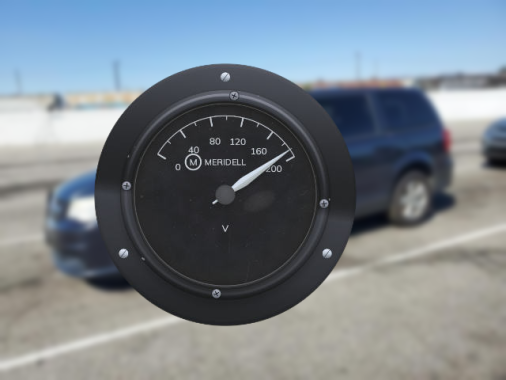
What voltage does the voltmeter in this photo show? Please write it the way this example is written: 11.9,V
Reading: 190,V
